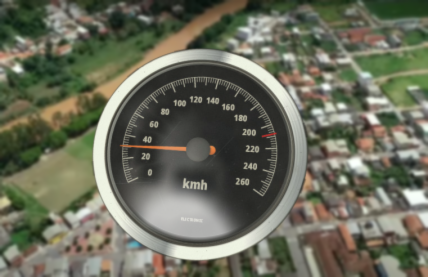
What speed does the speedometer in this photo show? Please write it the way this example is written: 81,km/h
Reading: 30,km/h
